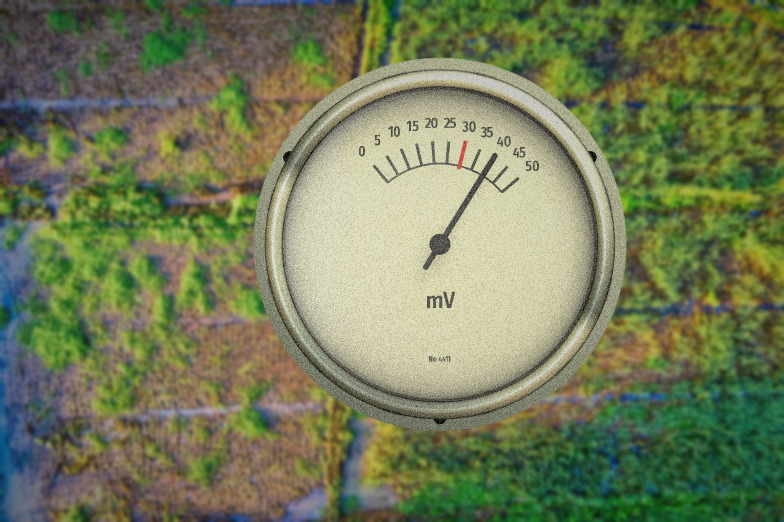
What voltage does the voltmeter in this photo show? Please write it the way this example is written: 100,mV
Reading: 40,mV
